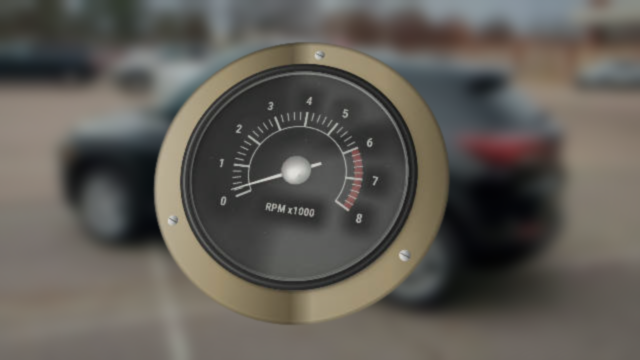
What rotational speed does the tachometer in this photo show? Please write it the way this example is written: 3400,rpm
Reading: 200,rpm
